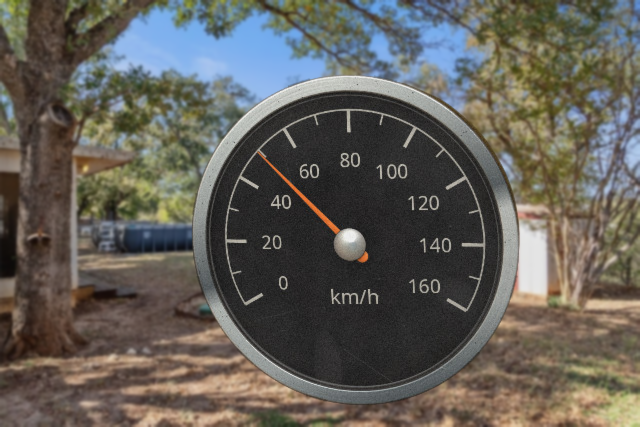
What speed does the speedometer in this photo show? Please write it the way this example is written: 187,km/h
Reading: 50,km/h
